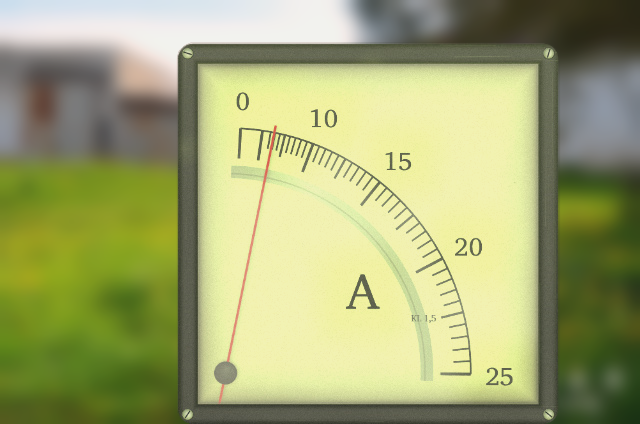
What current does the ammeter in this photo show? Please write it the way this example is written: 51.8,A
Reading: 6.5,A
